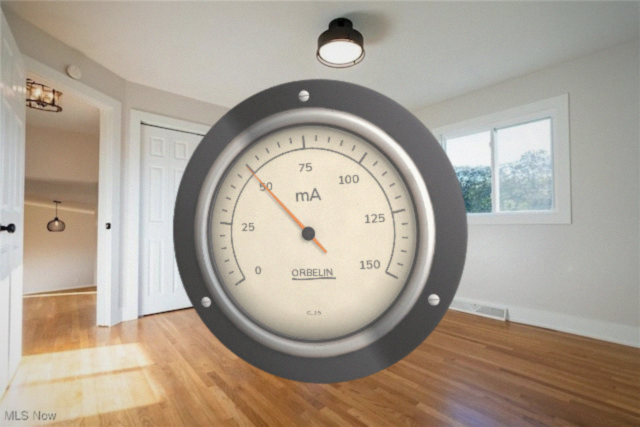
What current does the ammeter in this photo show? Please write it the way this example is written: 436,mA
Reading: 50,mA
